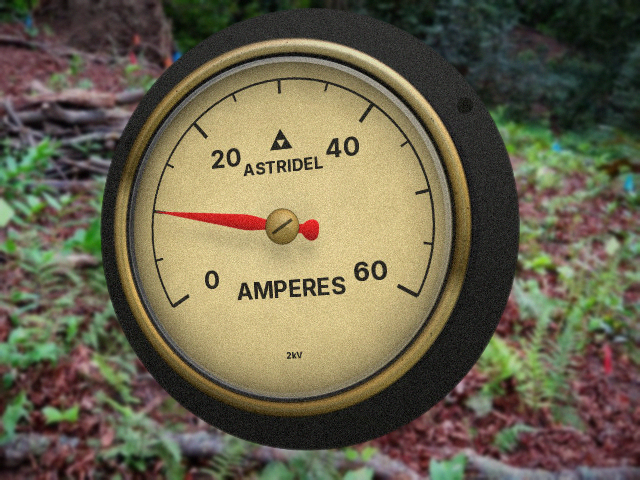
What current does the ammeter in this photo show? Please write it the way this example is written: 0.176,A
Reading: 10,A
